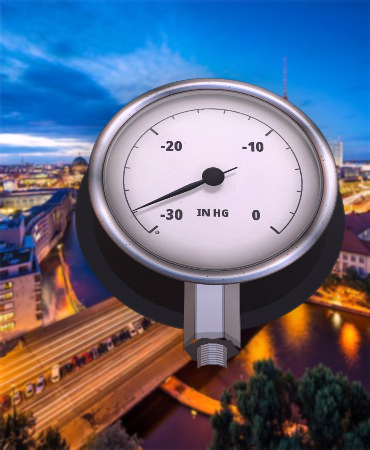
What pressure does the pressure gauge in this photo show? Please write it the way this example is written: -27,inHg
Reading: -28,inHg
